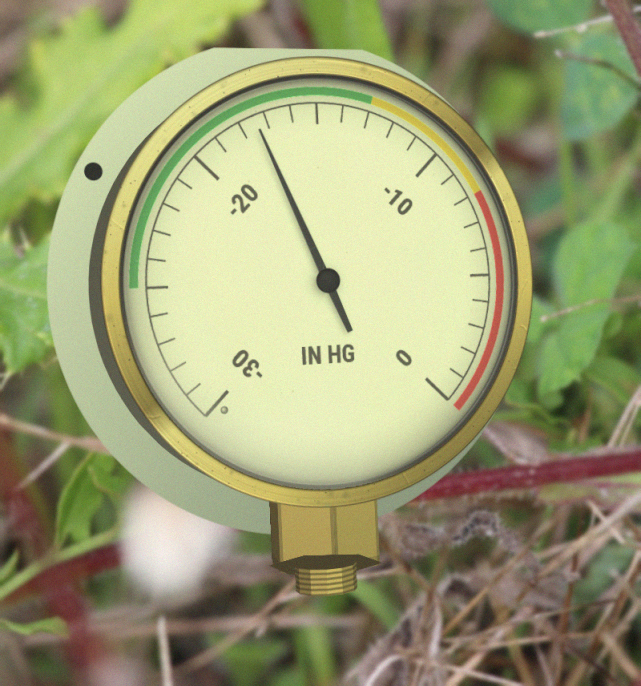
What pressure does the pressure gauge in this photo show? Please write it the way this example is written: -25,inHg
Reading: -17.5,inHg
